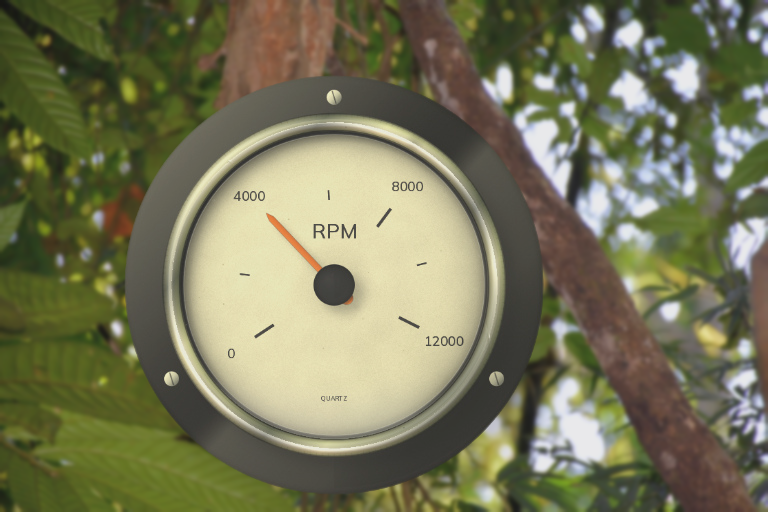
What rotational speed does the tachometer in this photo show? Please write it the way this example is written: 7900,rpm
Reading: 4000,rpm
